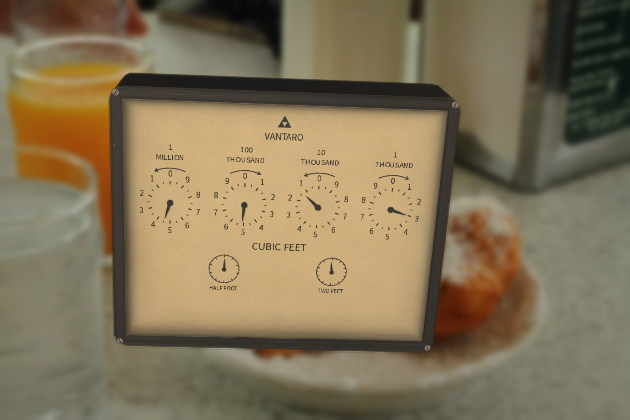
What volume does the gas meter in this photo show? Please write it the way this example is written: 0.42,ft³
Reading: 451300,ft³
